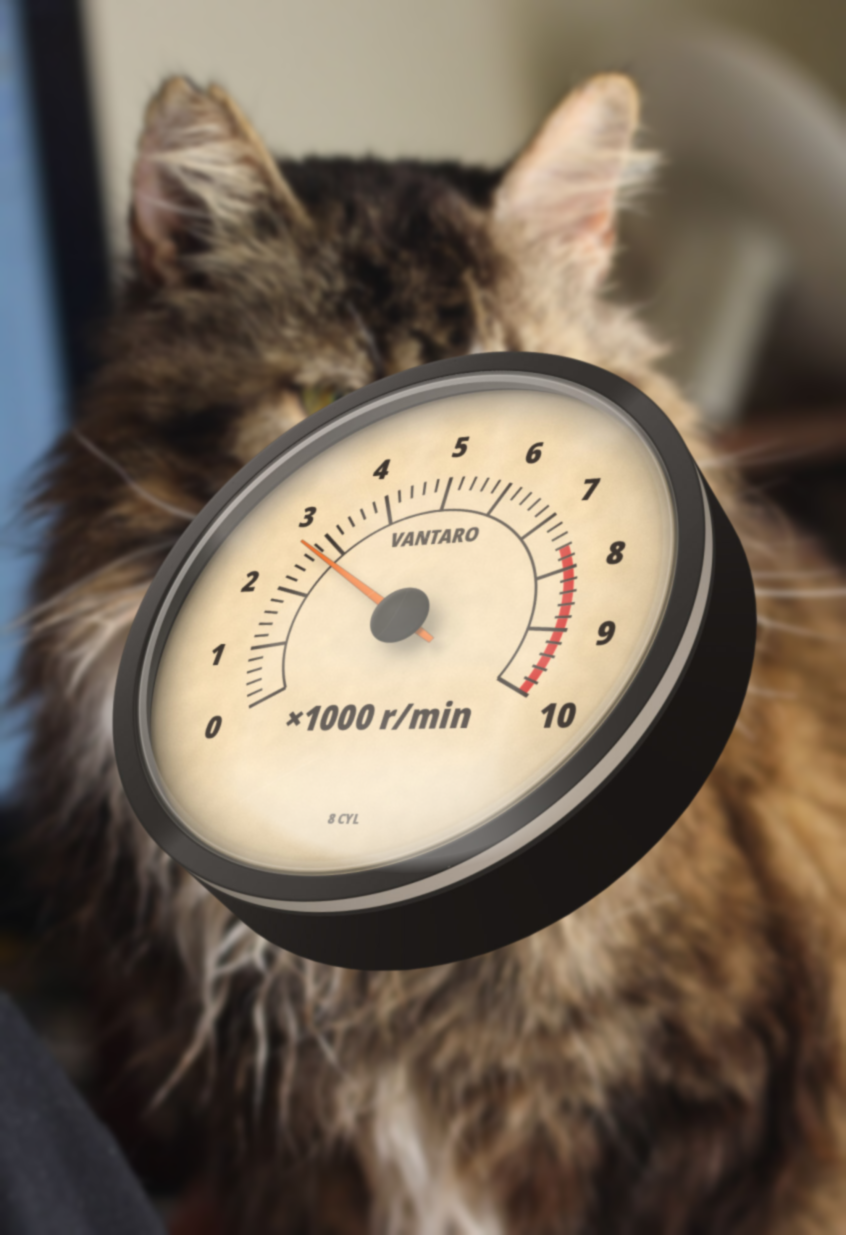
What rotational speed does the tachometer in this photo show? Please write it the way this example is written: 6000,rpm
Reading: 2700,rpm
